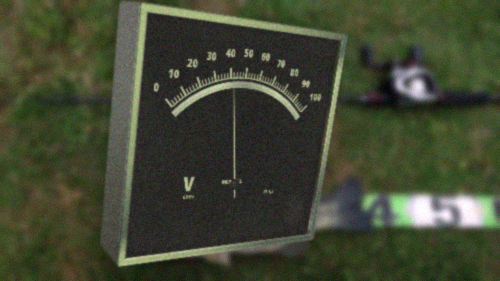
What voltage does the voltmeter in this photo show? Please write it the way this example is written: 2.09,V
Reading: 40,V
